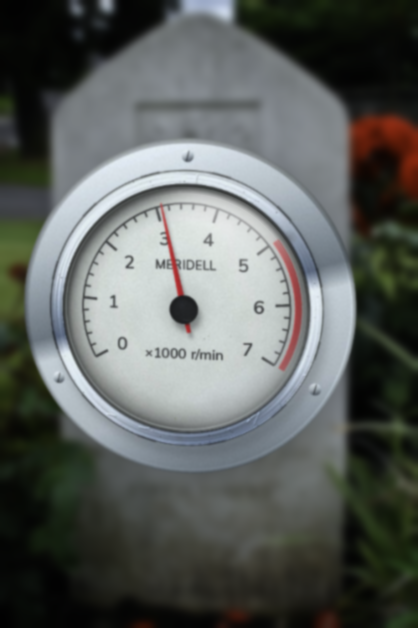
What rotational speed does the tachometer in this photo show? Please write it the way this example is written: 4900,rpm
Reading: 3100,rpm
